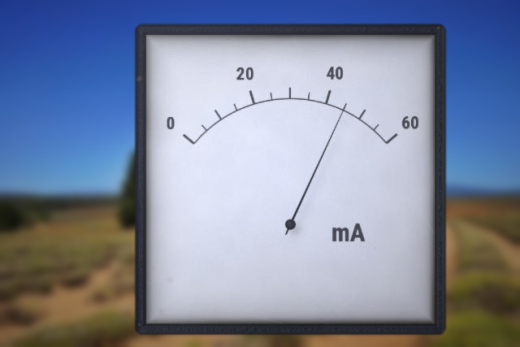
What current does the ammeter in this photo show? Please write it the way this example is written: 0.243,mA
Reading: 45,mA
